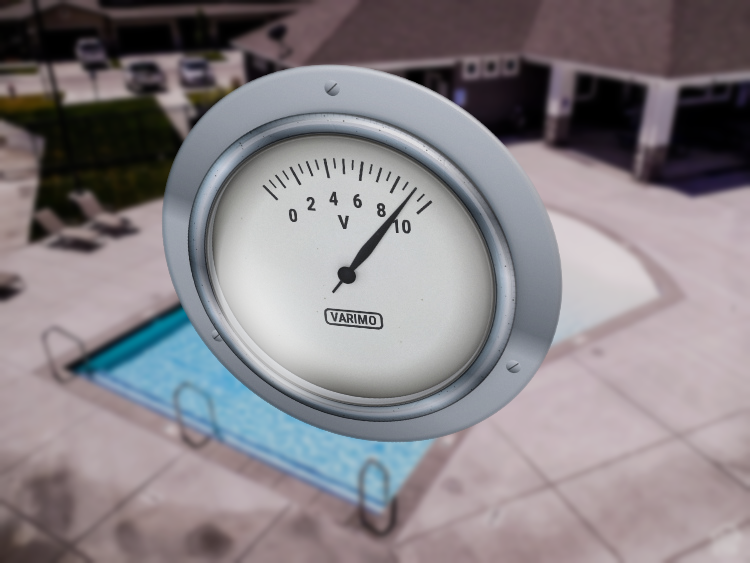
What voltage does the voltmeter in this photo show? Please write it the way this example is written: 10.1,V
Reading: 9,V
